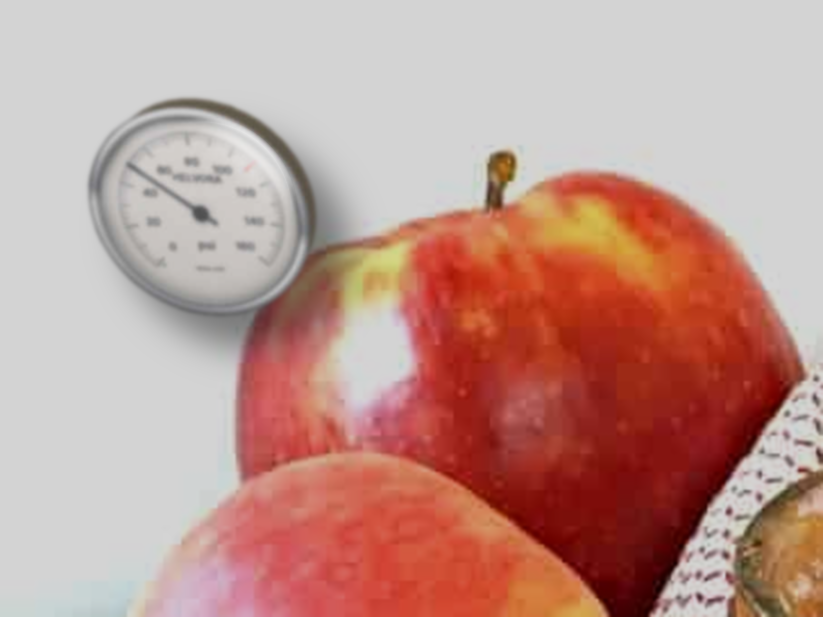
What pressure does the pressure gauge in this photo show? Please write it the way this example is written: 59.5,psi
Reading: 50,psi
